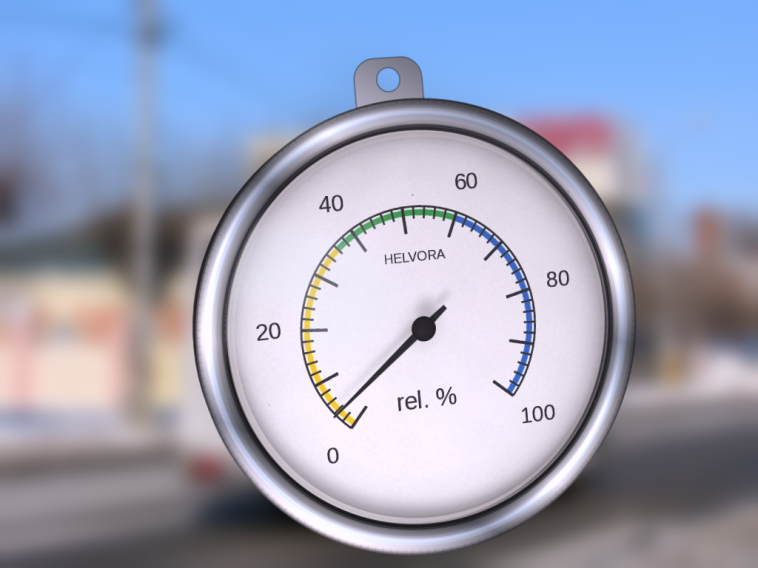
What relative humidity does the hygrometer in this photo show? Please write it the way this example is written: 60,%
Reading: 4,%
